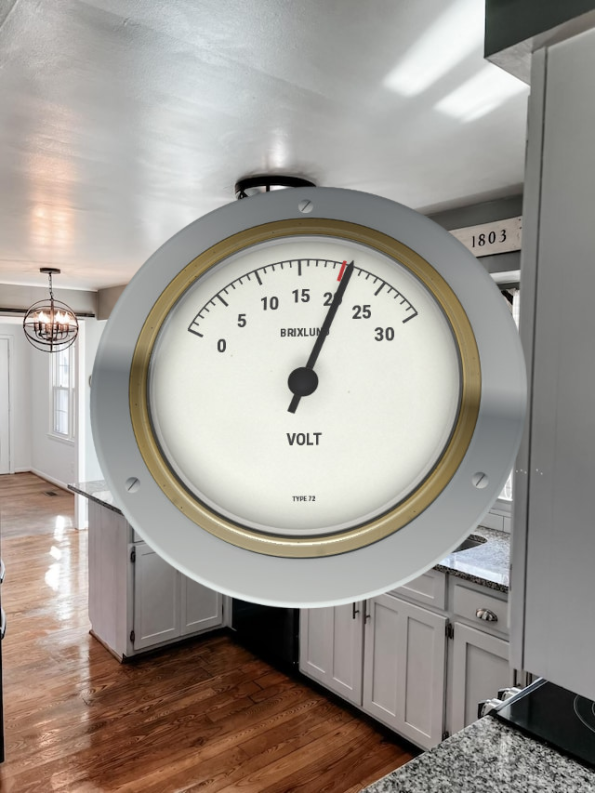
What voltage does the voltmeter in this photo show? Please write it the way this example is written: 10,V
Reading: 21,V
